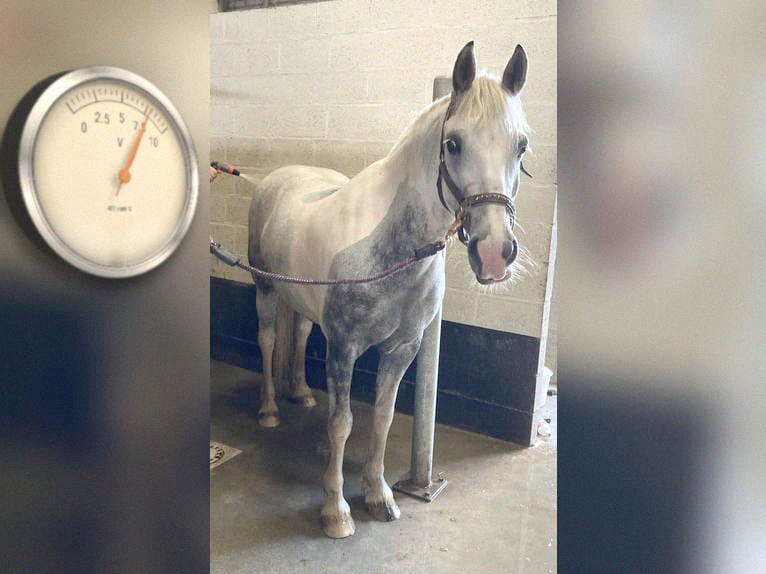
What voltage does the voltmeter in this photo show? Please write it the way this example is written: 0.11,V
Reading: 7.5,V
